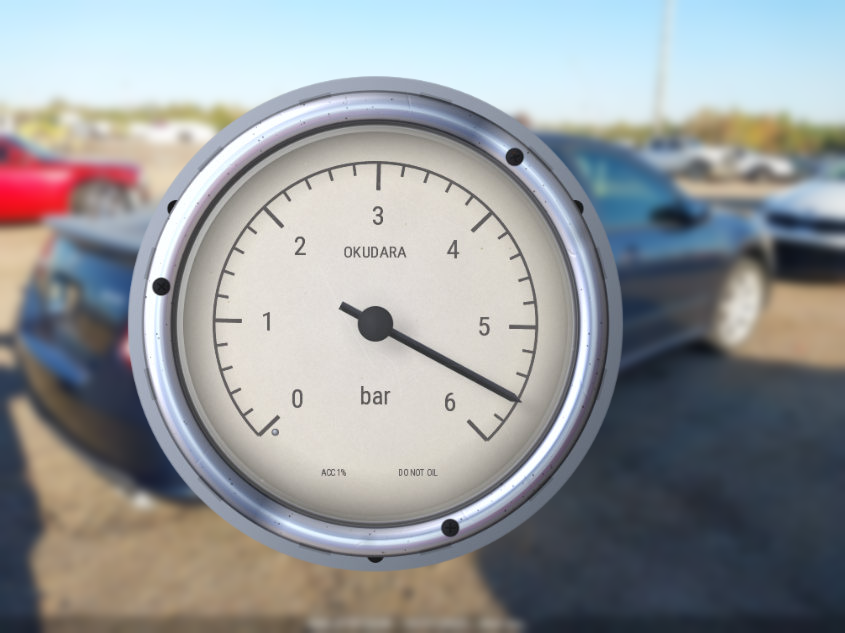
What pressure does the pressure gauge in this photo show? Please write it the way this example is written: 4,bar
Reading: 5.6,bar
